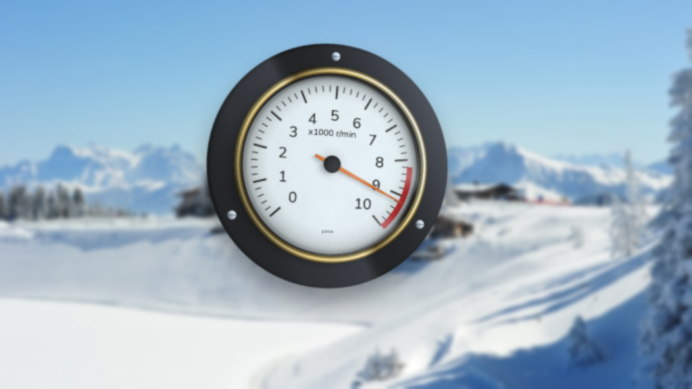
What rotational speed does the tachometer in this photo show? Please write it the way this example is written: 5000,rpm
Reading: 9200,rpm
